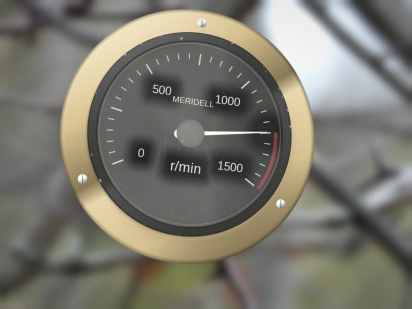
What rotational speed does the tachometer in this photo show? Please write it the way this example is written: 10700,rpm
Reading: 1250,rpm
